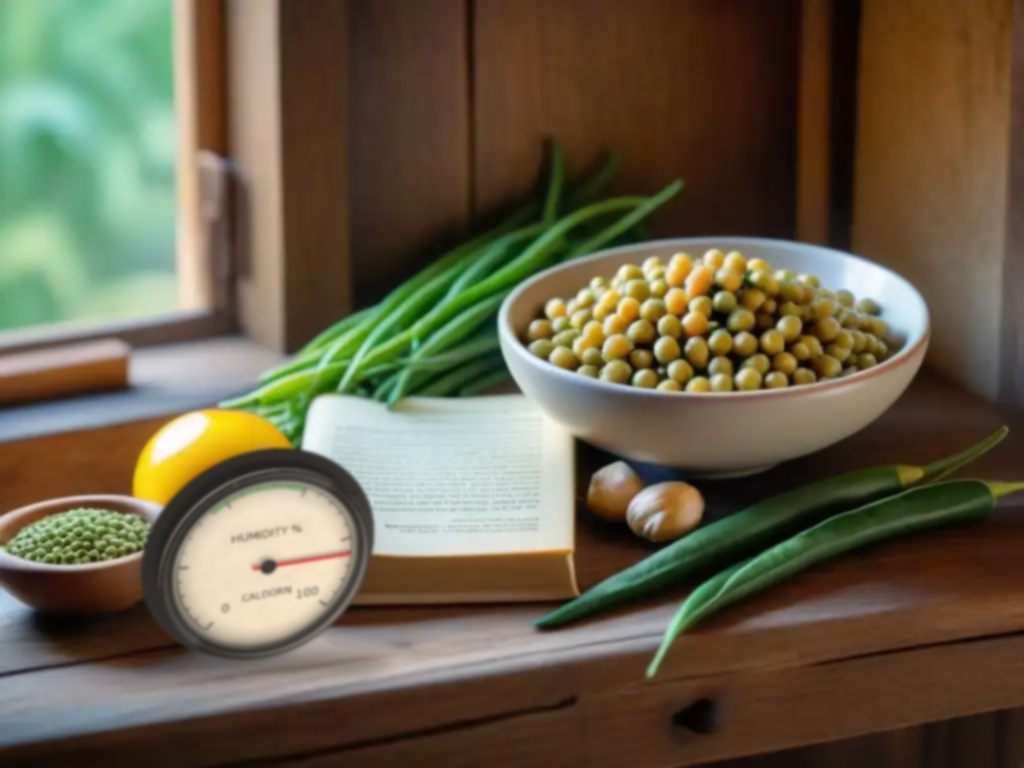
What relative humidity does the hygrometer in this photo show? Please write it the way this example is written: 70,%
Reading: 84,%
